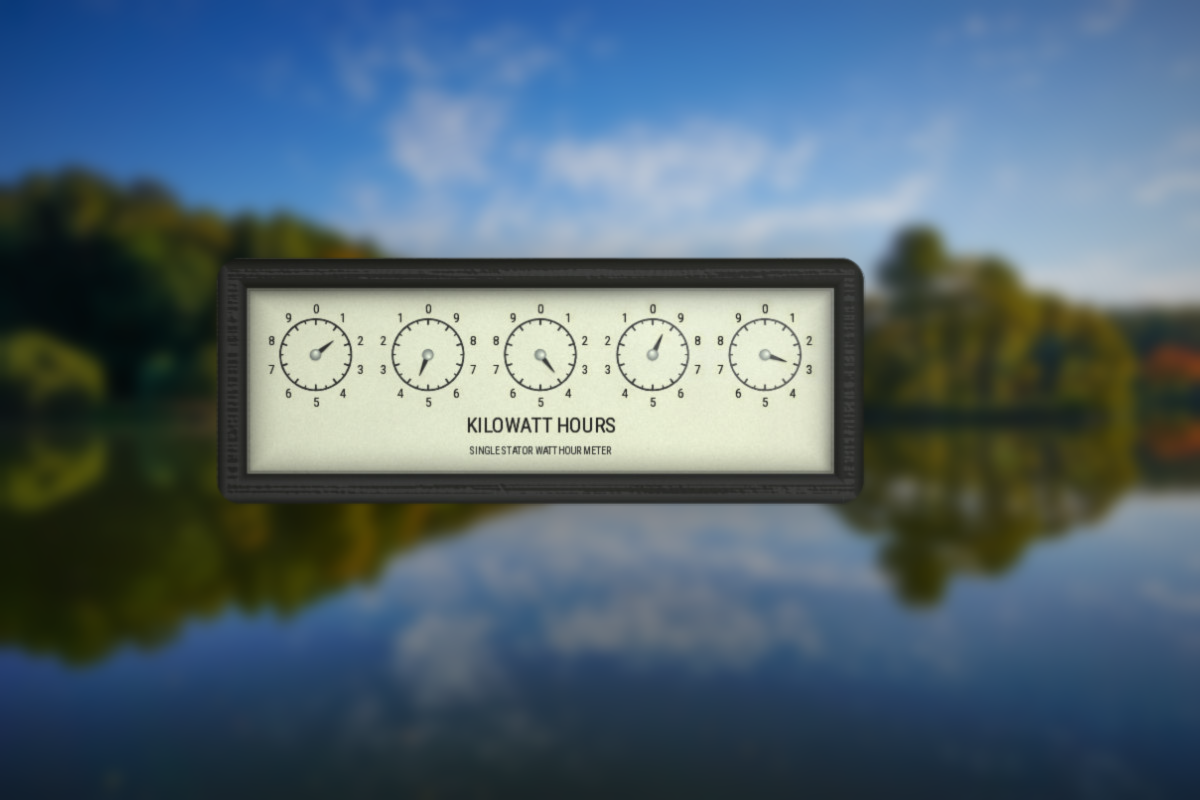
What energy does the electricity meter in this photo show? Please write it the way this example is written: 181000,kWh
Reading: 14393,kWh
